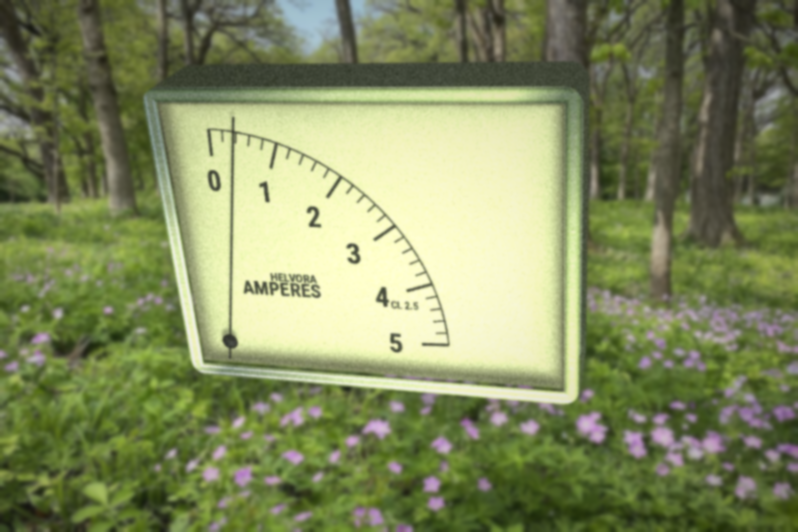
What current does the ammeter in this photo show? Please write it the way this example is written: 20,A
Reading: 0.4,A
